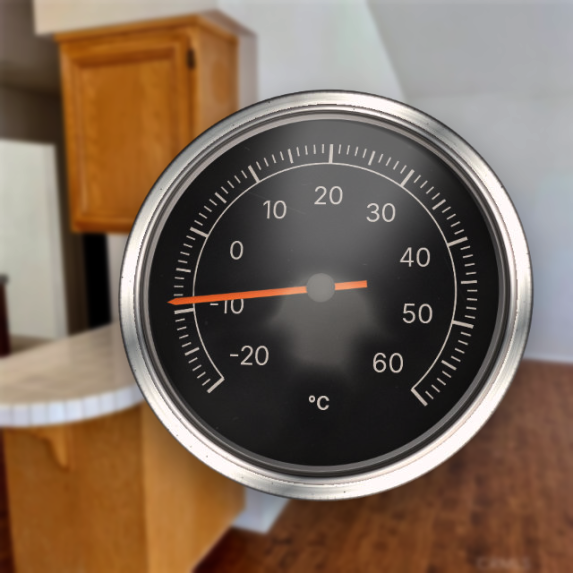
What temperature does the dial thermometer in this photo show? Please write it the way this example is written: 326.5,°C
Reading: -9,°C
